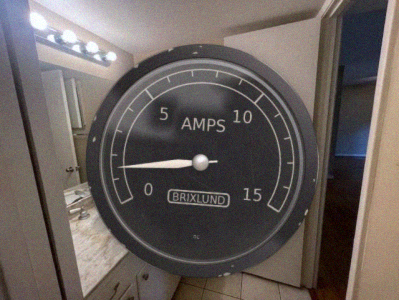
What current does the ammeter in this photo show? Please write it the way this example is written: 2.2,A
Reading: 1.5,A
